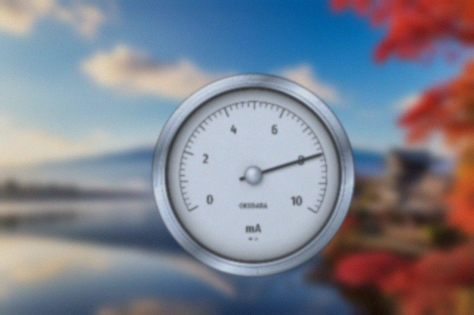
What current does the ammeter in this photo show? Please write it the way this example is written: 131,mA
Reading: 8,mA
